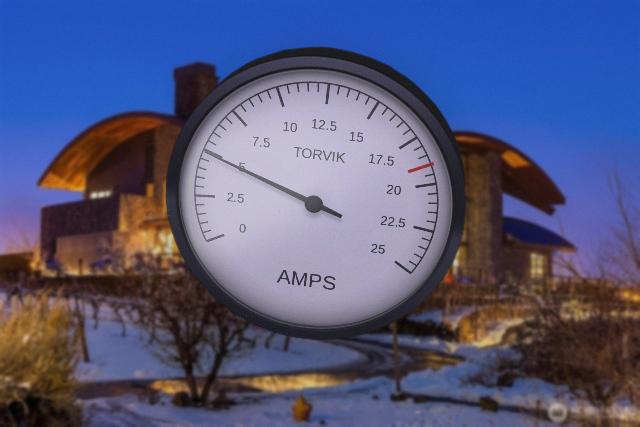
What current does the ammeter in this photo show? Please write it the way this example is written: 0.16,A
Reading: 5,A
